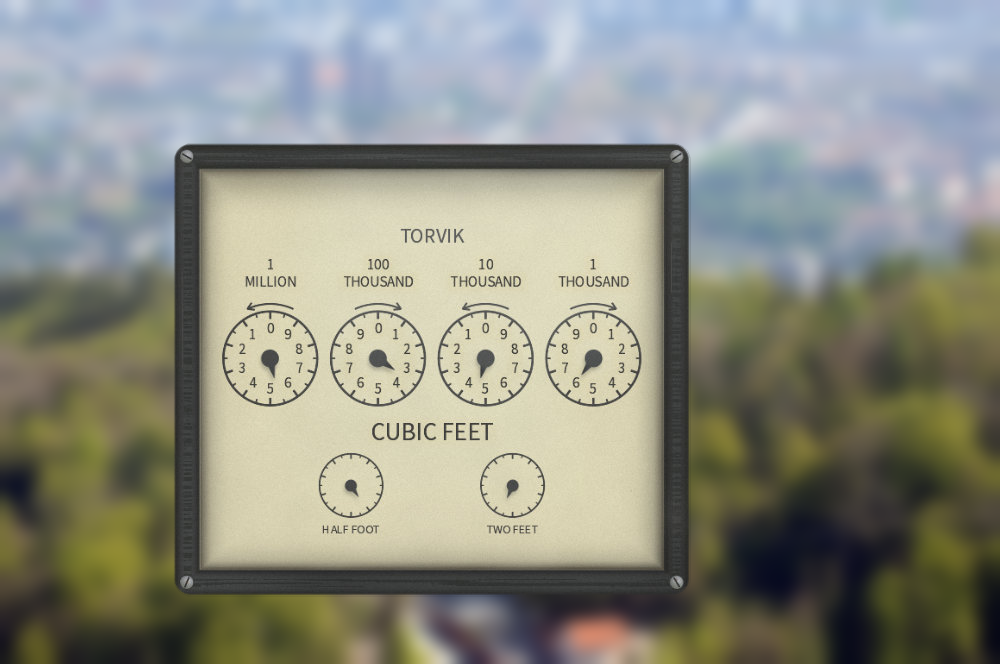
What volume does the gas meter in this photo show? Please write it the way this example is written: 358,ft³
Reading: 534600,ft³
